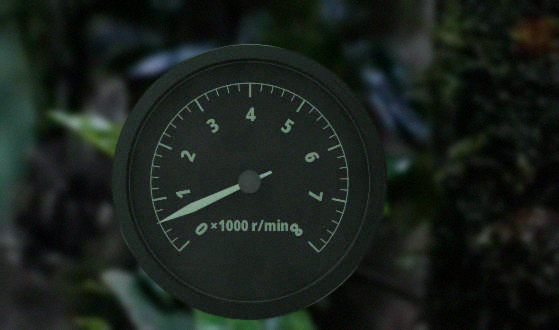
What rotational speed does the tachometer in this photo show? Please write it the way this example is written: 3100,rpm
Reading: 600,rpm
